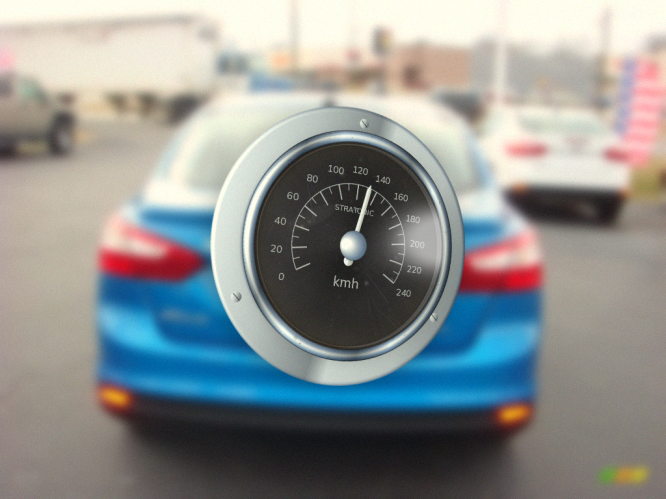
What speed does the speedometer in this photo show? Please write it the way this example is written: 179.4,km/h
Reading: 130,km/h
